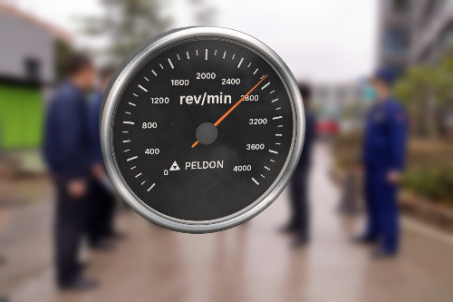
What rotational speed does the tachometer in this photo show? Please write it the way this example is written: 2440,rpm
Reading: 2700,rpm
